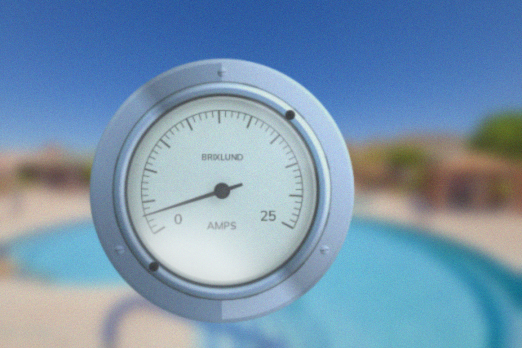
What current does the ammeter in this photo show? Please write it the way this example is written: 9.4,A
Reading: 1.5,A
